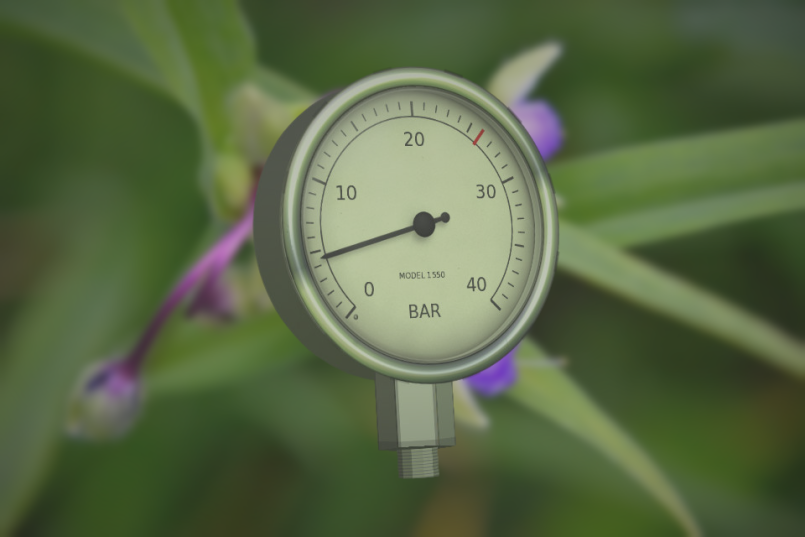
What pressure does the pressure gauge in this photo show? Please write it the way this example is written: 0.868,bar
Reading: 4.5,bar
